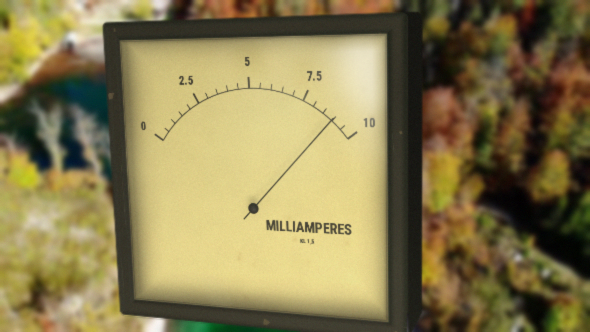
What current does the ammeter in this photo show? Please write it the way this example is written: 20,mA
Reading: 9,mA
